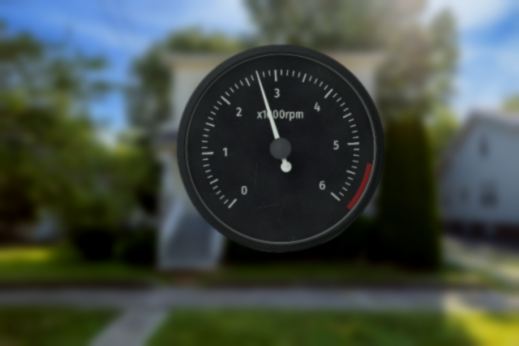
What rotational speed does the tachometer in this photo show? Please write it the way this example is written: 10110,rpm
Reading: 2700,rpm
